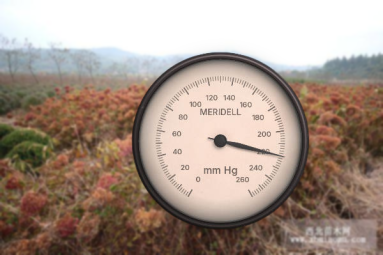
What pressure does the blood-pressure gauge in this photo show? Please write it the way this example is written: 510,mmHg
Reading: 220,mmHg
